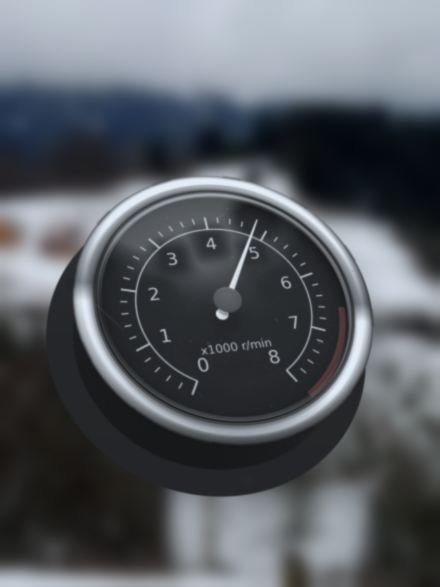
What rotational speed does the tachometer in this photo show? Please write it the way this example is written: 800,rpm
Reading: 4800,rpm
